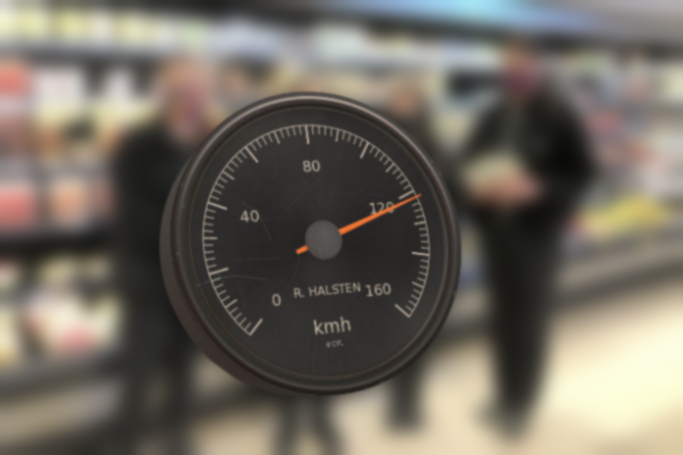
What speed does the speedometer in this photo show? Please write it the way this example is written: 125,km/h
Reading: 122,km/h
